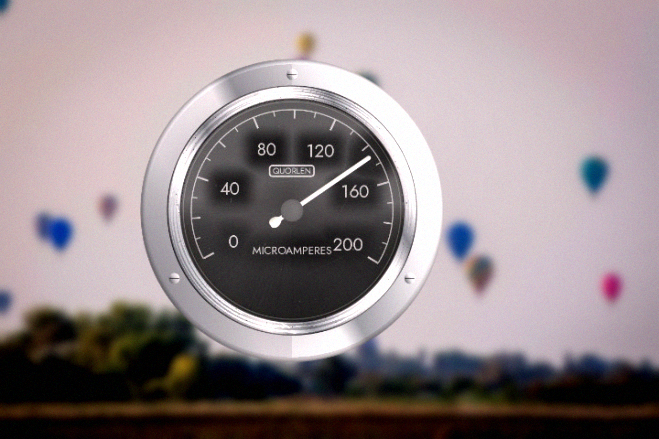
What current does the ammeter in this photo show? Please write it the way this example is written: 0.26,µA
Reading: 145,µA
